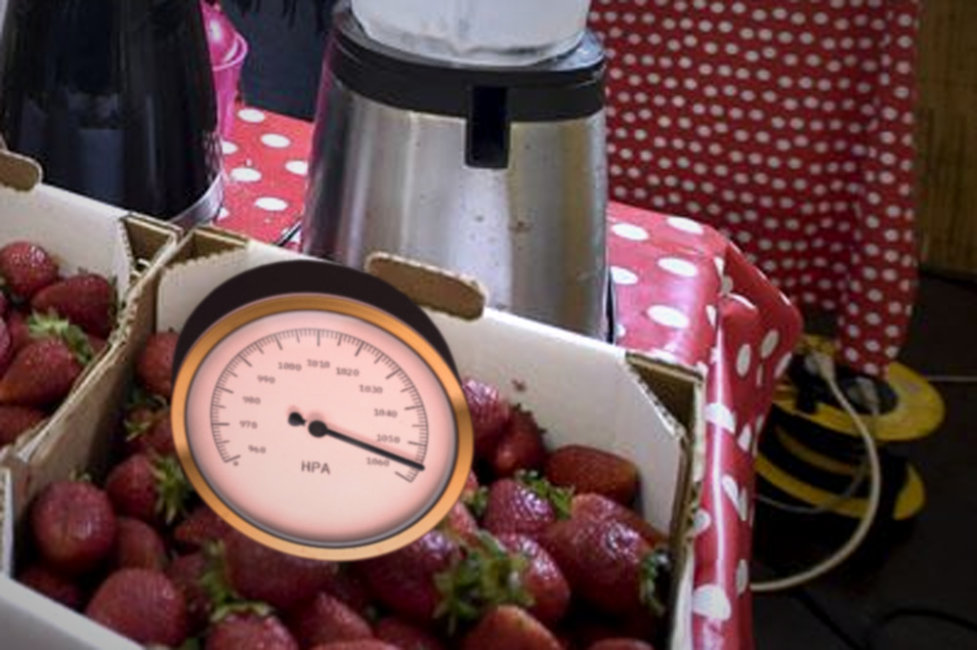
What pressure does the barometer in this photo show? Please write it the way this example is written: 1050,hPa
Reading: 1055,hPa
